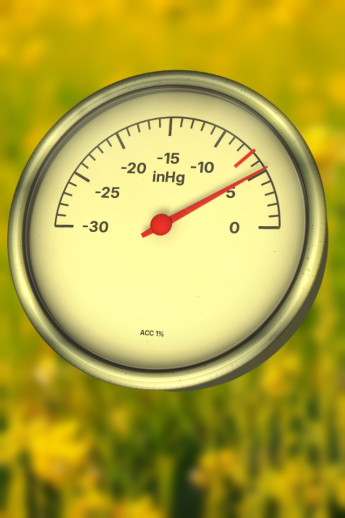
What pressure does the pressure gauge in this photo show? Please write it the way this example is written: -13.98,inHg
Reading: -5,inHg
